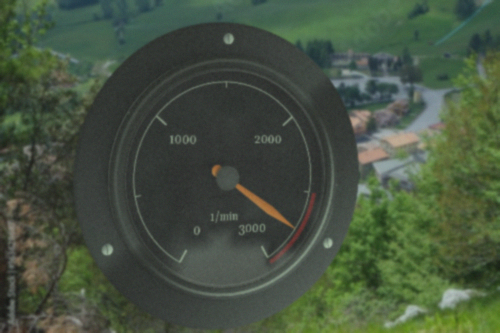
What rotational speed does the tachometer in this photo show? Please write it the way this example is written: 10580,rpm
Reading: 2750,rpm
